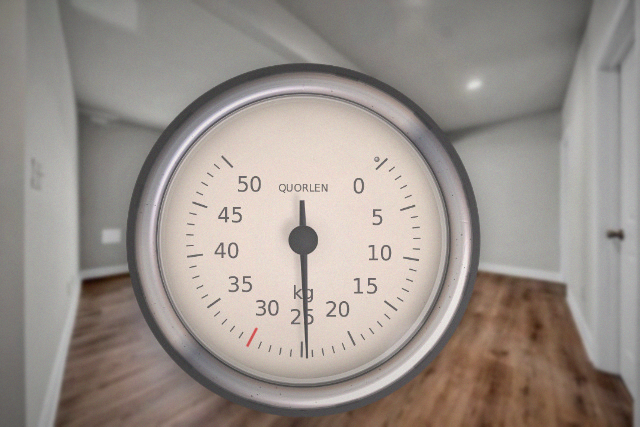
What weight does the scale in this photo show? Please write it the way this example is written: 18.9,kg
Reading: 24.5,kg
